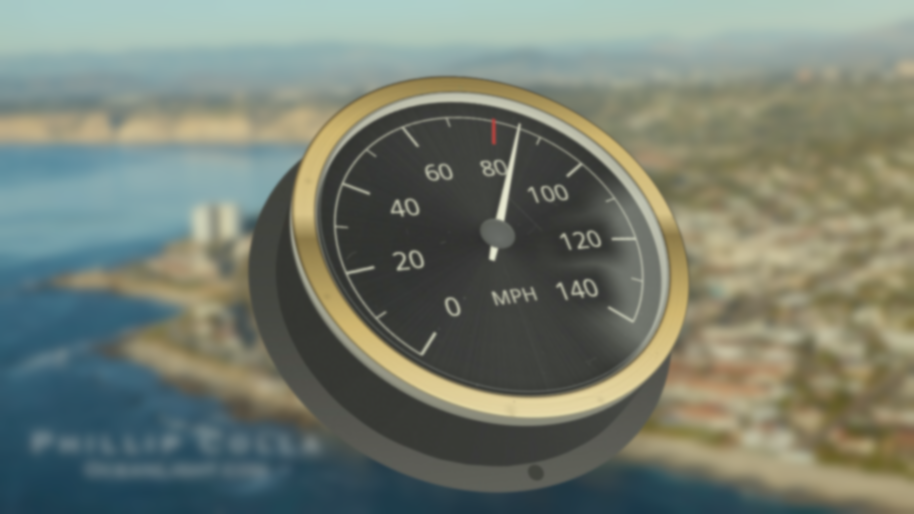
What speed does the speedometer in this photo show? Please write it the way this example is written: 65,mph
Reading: 85,mph
